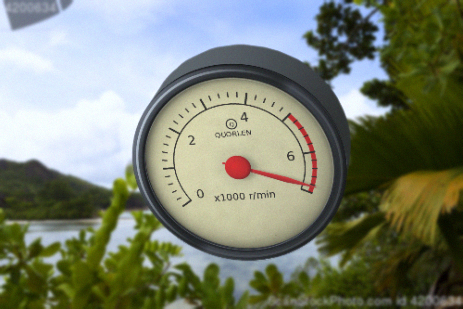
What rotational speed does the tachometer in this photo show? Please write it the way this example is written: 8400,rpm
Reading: 6800,rpm
